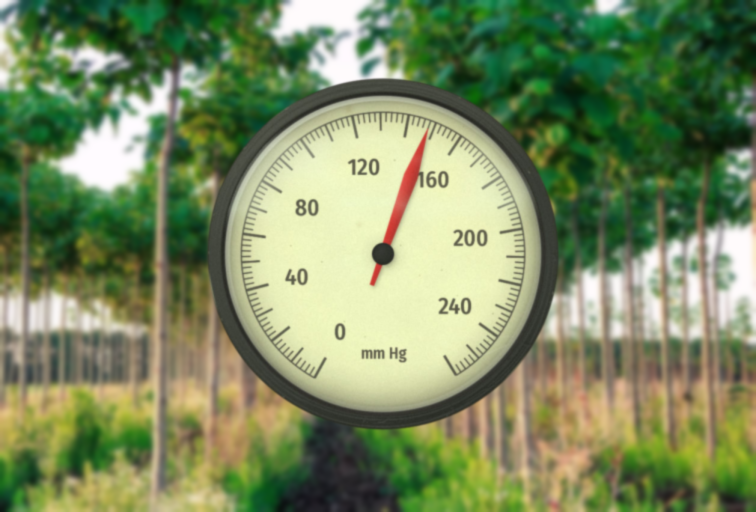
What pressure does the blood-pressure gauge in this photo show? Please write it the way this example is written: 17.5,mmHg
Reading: 148,mmHg
